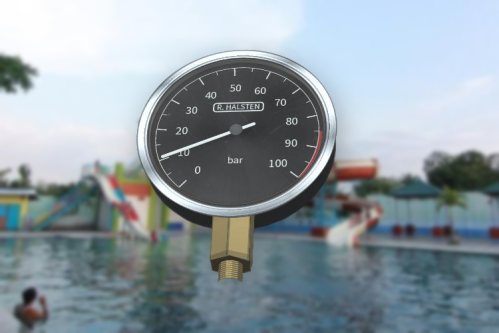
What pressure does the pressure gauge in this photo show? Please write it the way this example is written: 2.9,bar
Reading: 10,bar
